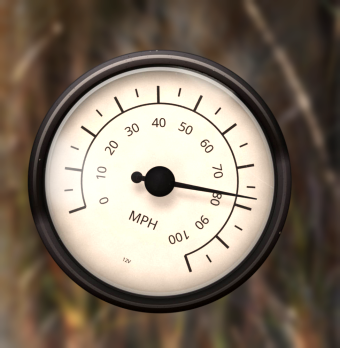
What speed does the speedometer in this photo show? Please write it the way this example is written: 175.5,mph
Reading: 77.5,mph
